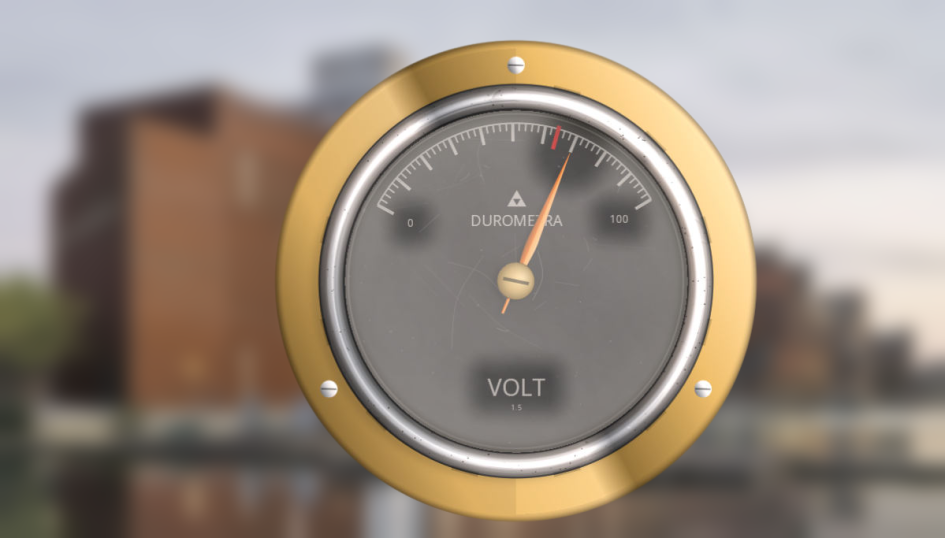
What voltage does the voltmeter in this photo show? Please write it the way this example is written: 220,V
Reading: 70,V
